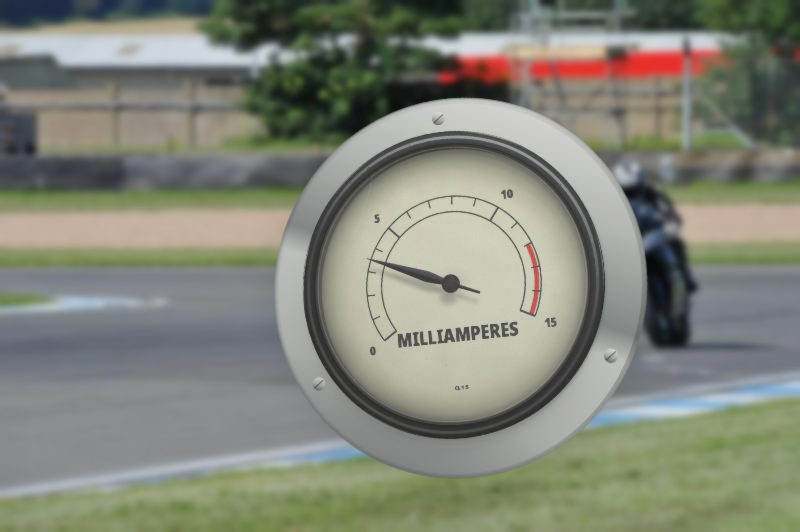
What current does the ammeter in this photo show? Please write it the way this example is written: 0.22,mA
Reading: 3.5,mA
